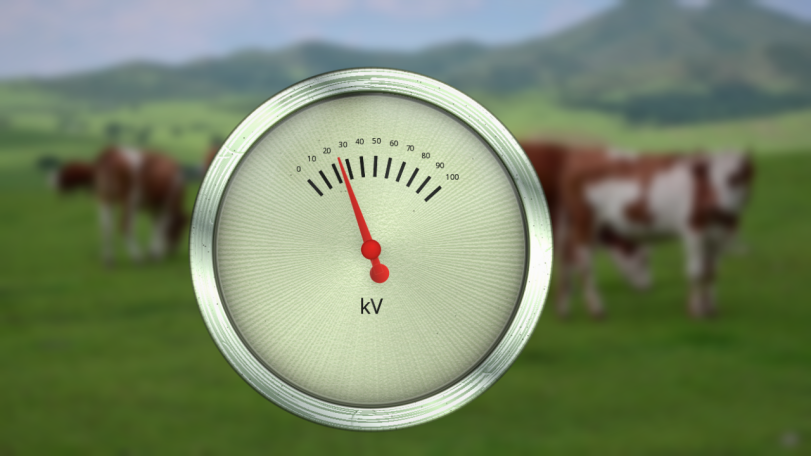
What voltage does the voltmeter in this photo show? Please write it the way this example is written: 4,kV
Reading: 25,kV
